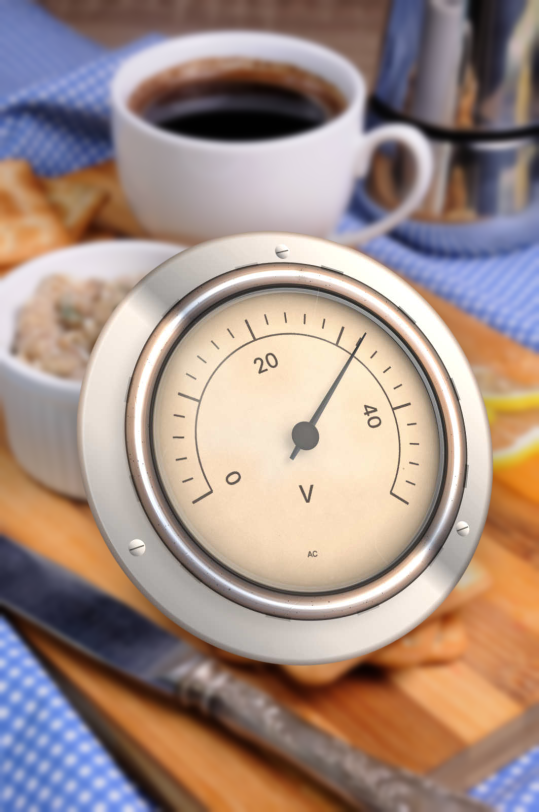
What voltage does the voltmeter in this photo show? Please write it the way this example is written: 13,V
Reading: 32,V
